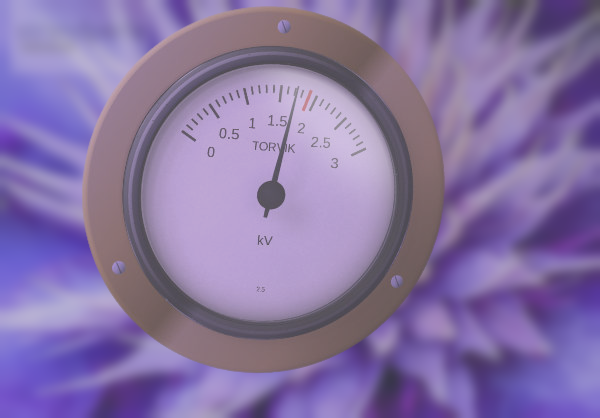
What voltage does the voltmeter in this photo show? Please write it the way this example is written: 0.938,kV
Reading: 1.7,kV
